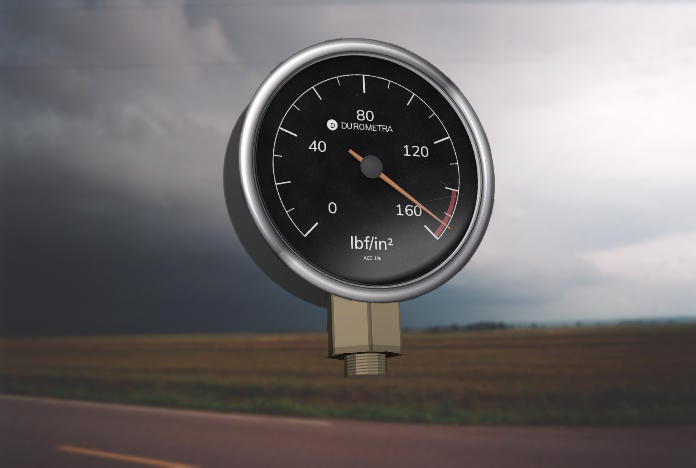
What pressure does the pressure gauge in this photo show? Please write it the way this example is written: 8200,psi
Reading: 155,psi
